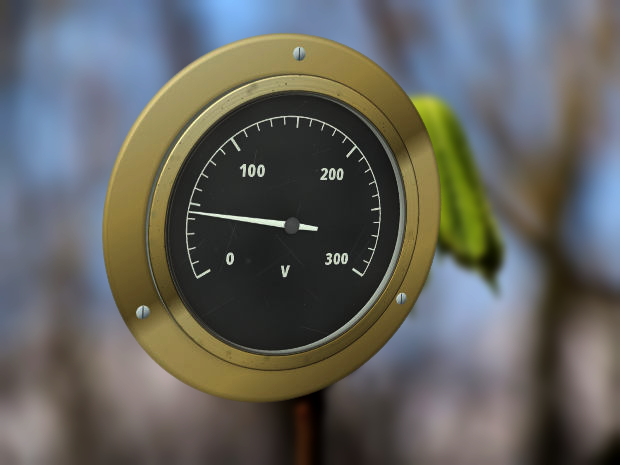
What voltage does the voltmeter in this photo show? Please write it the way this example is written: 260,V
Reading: 45,V
